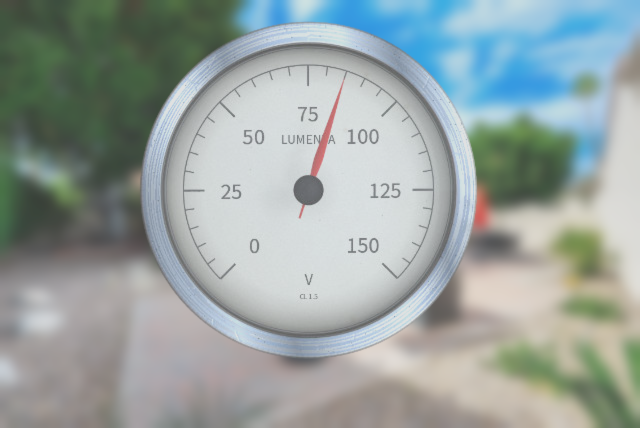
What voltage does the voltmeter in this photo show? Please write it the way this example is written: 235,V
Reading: 85,V
